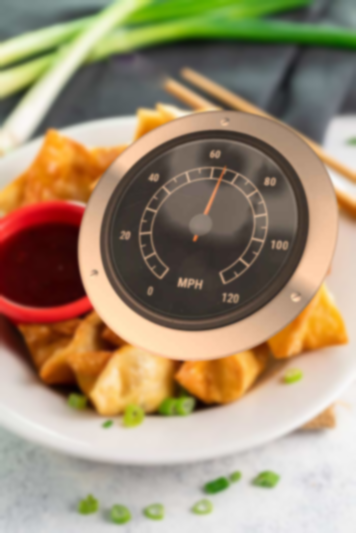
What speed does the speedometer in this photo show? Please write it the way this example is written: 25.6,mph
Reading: 65,mph
